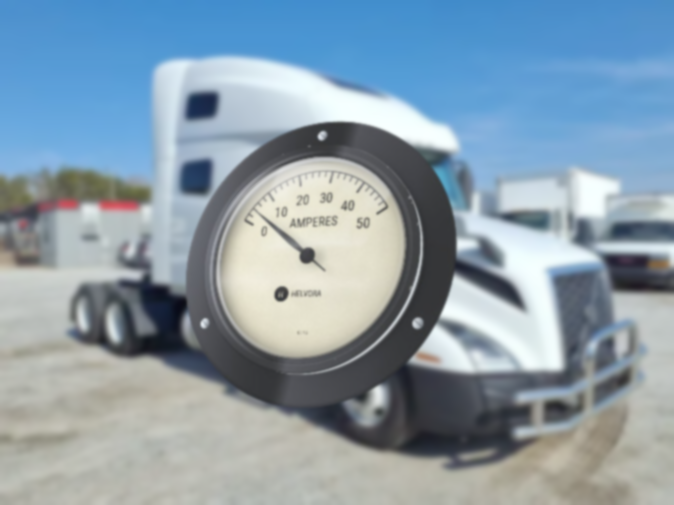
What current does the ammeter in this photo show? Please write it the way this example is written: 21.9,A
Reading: 4,A
